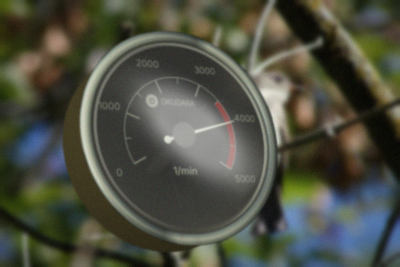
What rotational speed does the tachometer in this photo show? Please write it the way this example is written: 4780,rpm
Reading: 4000,rpm
